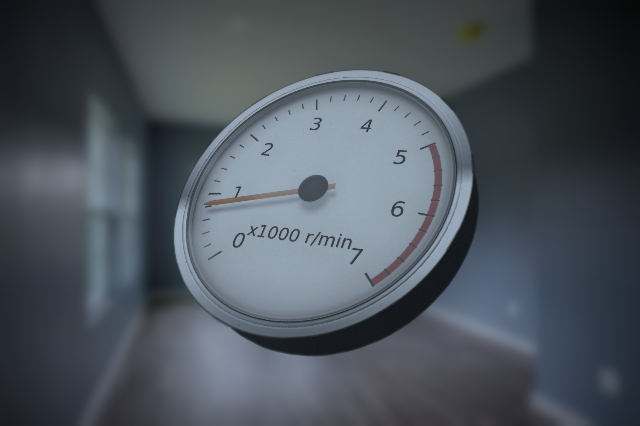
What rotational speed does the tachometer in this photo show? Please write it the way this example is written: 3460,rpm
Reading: 800,rpm
